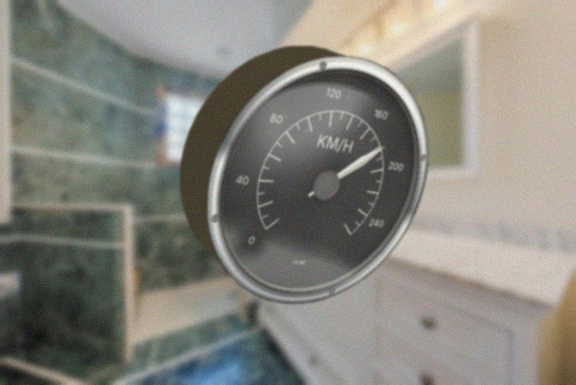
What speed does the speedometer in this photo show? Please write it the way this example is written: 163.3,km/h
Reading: 180,km/h
